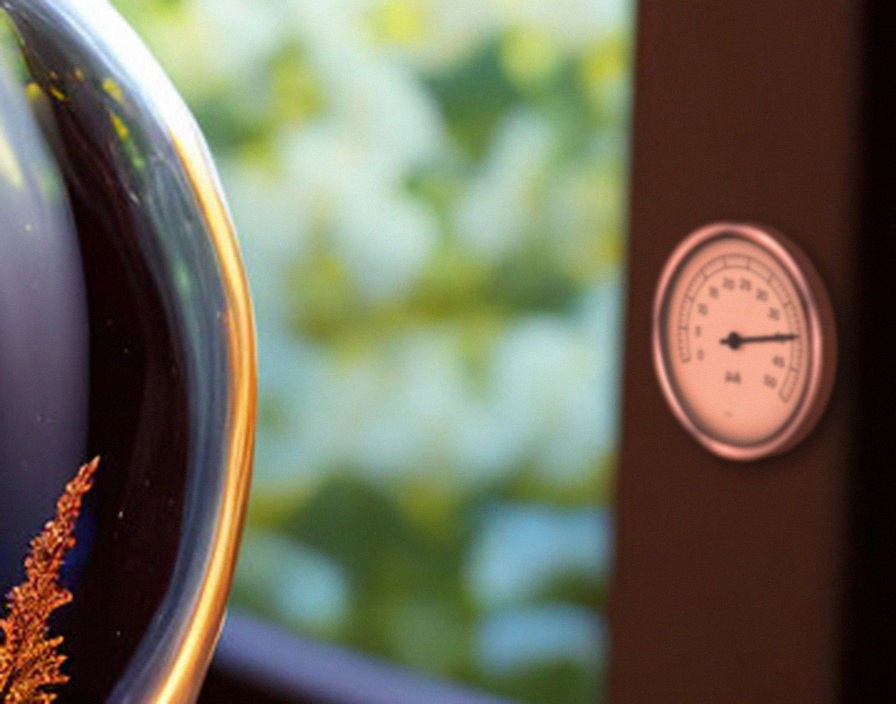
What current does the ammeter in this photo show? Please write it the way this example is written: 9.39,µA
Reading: 40,µA
